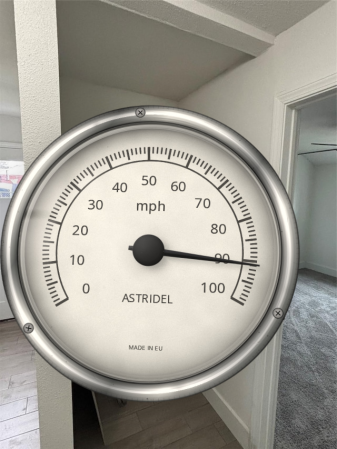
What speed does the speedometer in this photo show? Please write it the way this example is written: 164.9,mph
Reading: 91,mph
